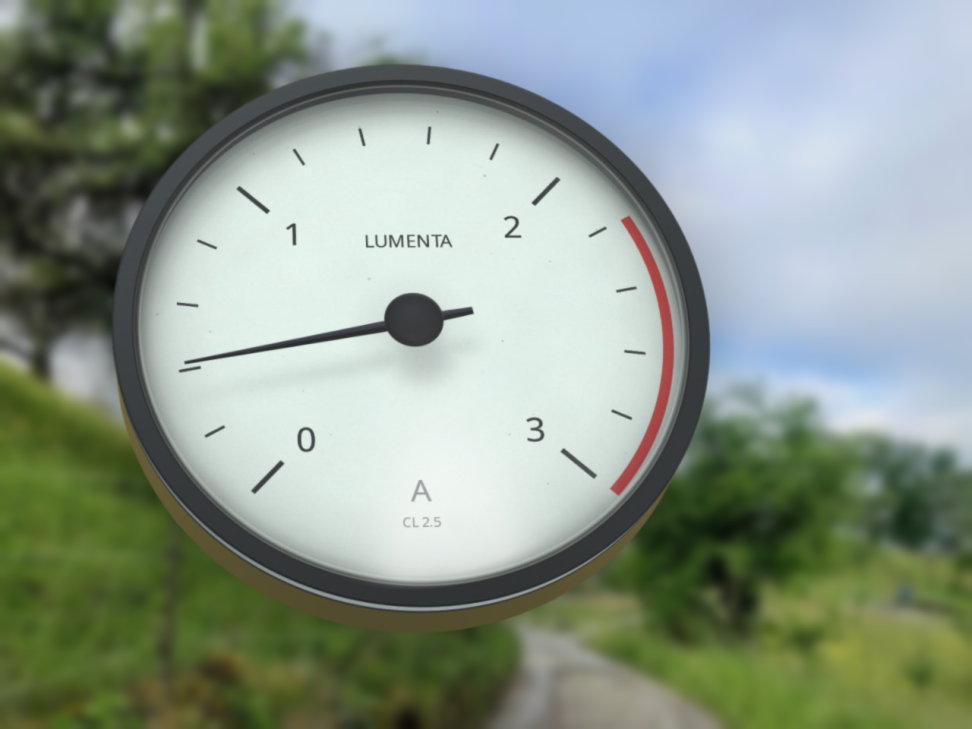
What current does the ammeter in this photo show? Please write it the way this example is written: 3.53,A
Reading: 0.4,A
